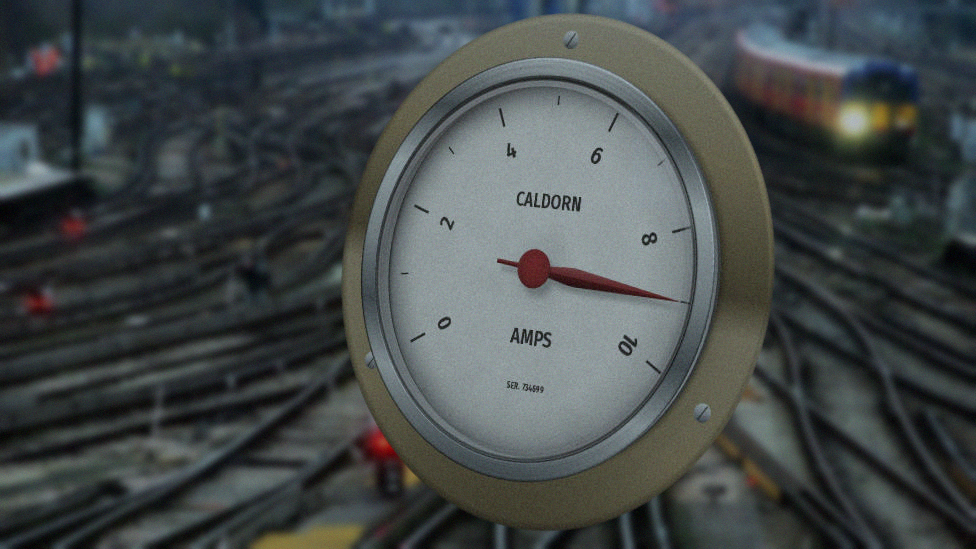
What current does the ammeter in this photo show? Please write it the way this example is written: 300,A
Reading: 9,A
